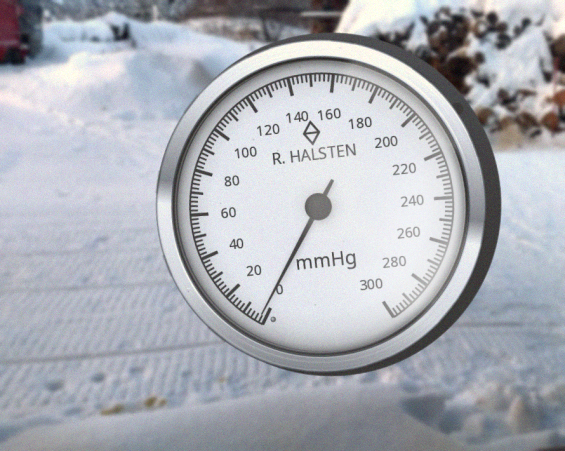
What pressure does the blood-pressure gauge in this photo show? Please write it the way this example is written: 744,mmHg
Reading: 2,mmHg
